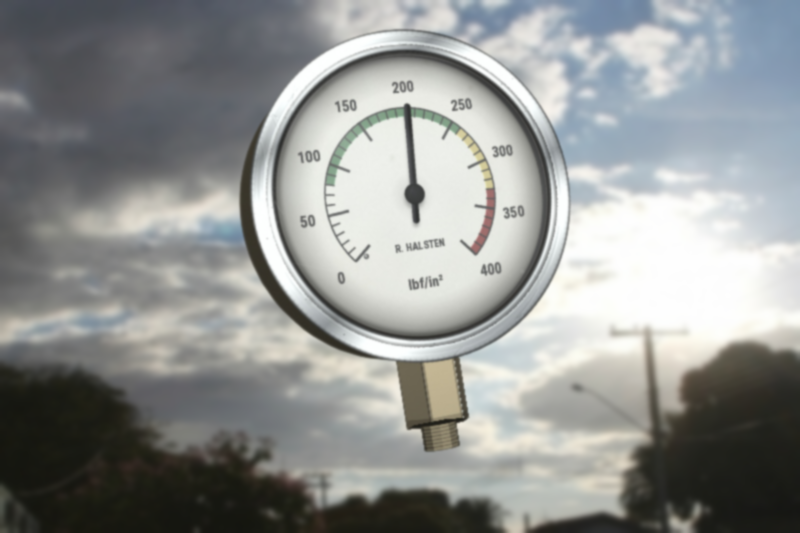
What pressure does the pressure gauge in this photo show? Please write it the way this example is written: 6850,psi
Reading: 200,psi
